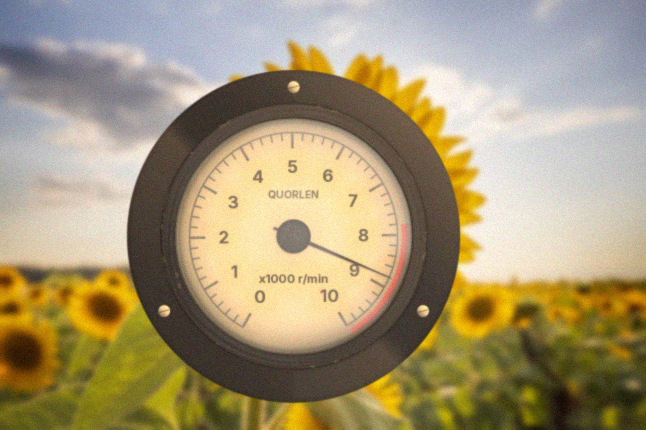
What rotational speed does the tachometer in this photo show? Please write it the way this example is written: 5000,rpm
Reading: 8800,rpm
